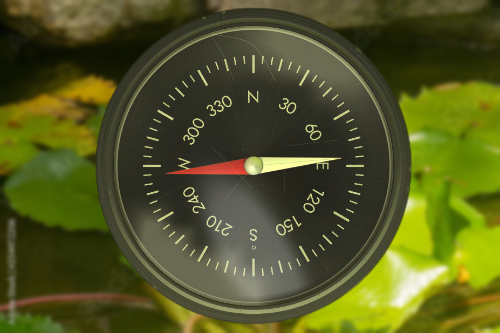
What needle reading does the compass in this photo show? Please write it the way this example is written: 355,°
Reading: 265,°
